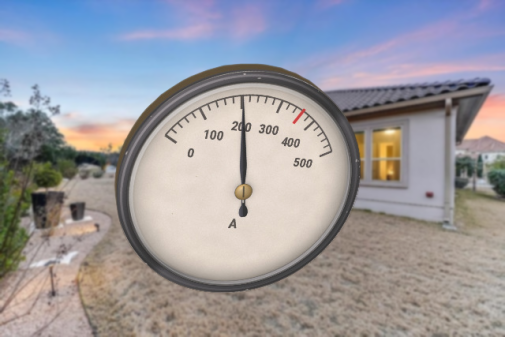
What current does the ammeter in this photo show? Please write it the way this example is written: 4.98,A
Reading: 200,A
